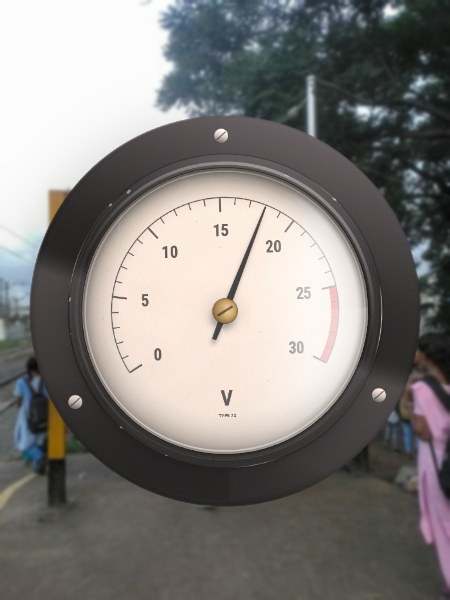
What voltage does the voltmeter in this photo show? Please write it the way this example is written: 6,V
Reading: 18,V
